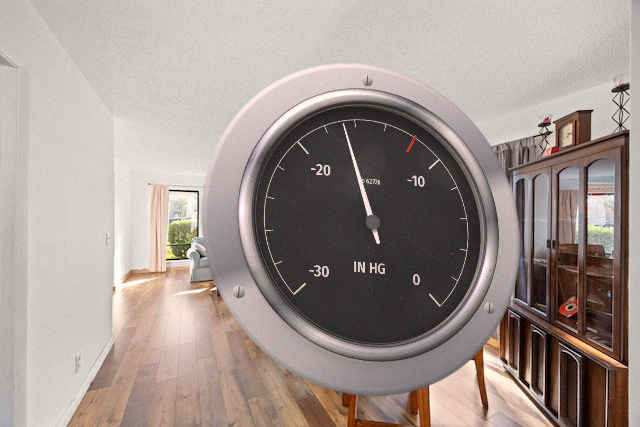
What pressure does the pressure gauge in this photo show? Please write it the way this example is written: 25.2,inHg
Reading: -17,inHg
